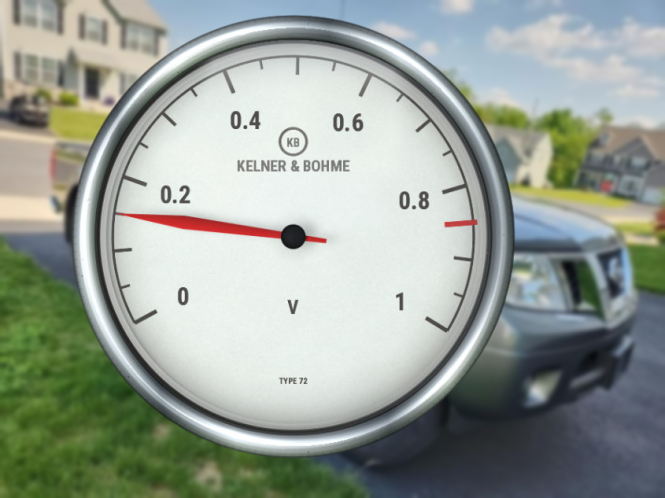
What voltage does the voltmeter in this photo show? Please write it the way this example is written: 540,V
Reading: 0.15,V
